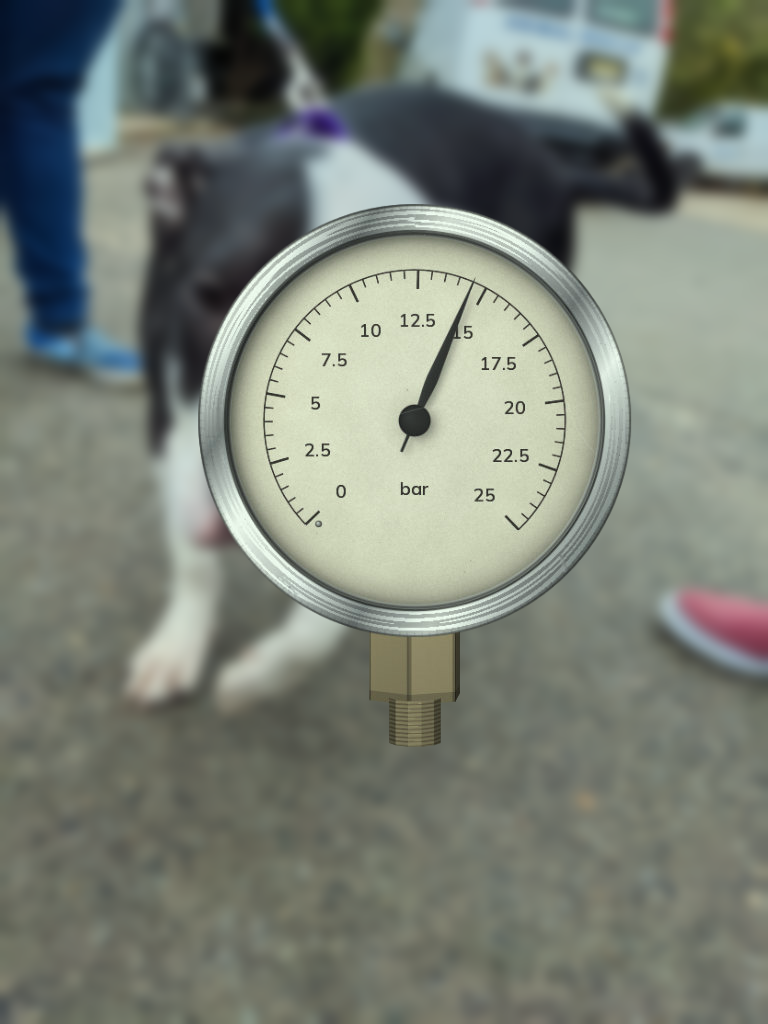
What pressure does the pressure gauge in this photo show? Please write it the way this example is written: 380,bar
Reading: 14.5,bar
